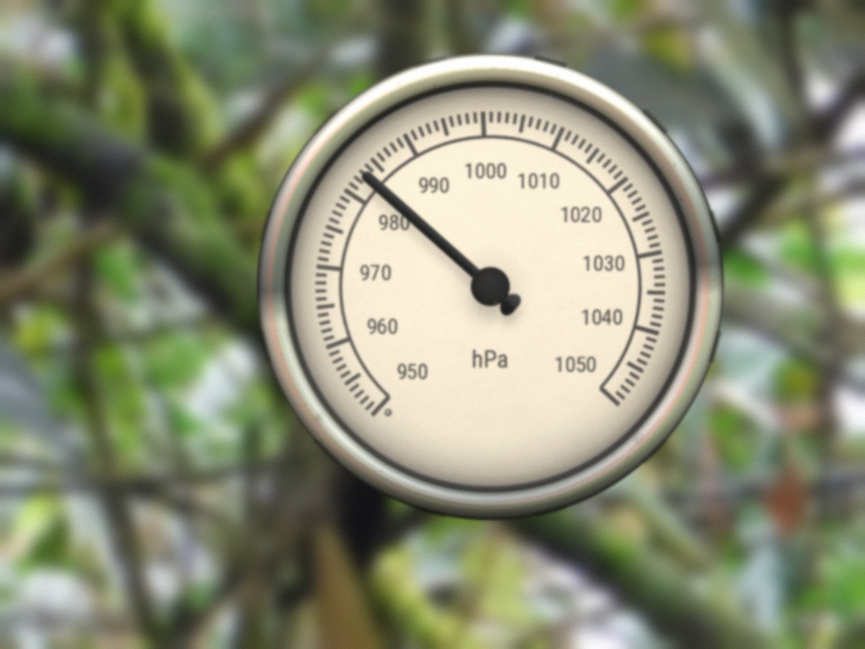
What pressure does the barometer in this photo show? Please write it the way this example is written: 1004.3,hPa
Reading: 983,hPa
